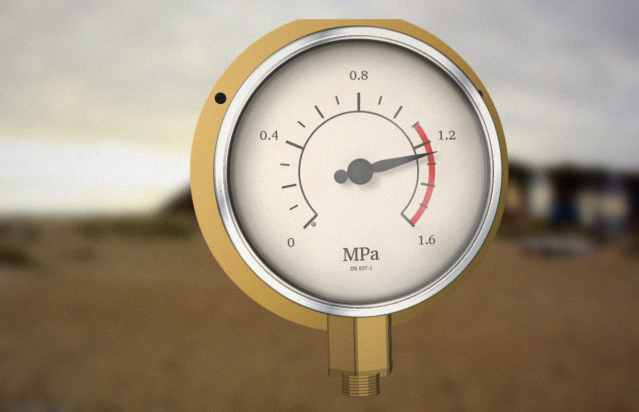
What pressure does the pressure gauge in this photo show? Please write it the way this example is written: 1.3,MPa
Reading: 1.25,MPa
